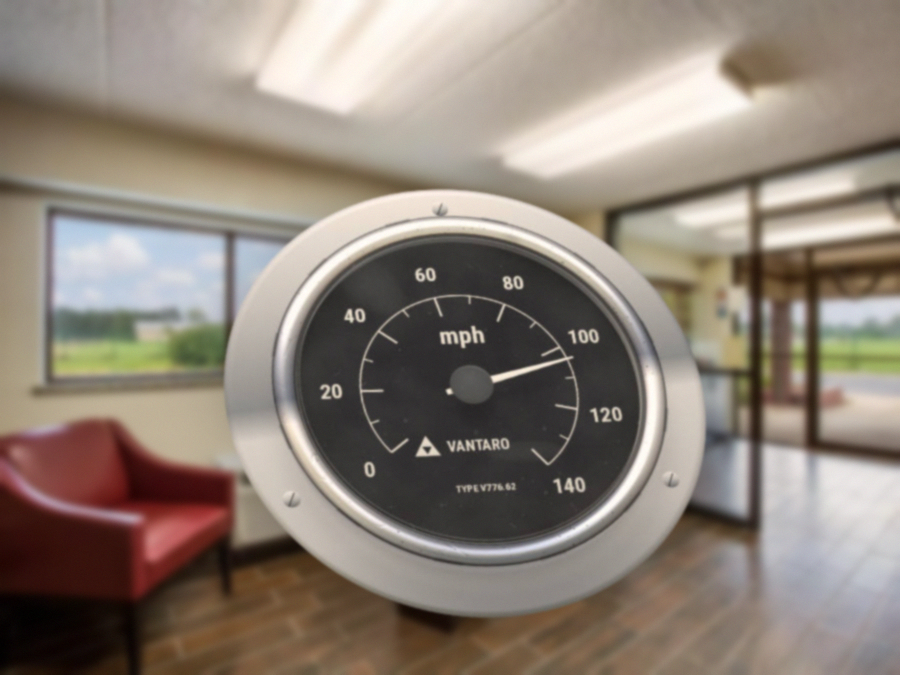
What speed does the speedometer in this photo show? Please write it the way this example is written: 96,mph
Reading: 105,mph
